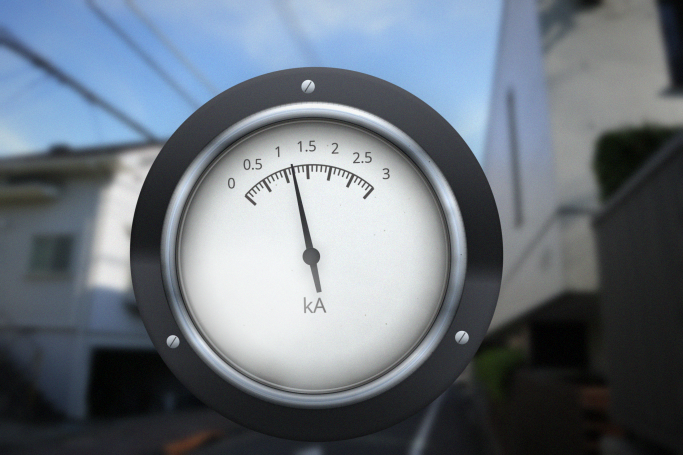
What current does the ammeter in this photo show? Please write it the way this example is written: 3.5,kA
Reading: 1.2,kA
